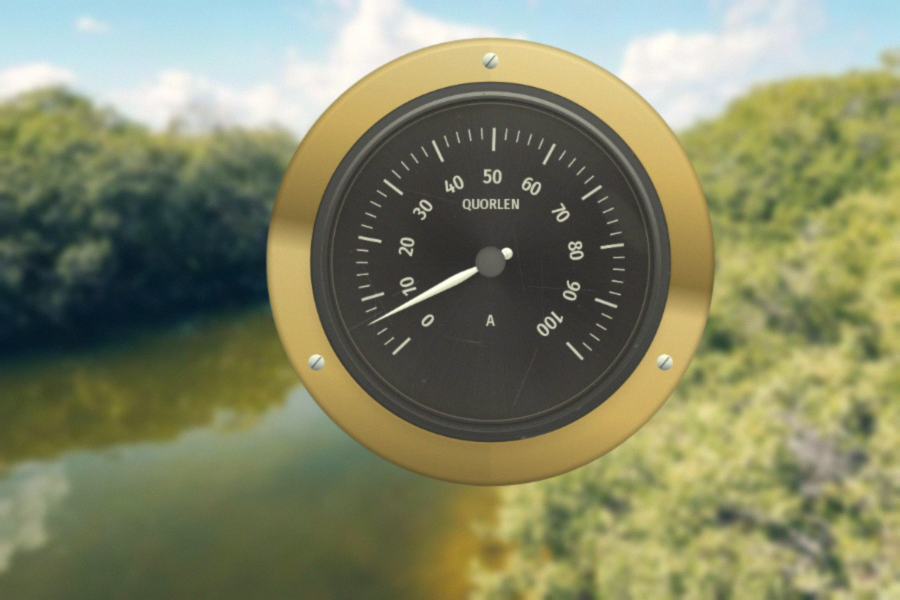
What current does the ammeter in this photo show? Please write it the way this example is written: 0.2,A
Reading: 6,A
